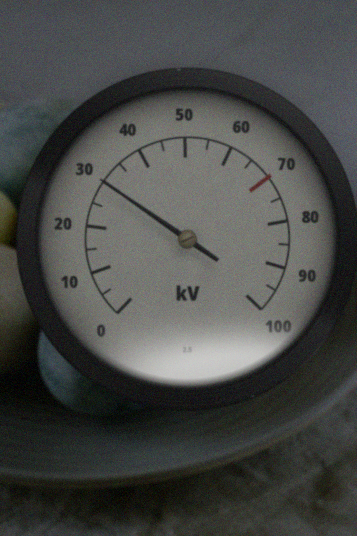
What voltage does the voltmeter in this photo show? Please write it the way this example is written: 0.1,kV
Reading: 30,kV
